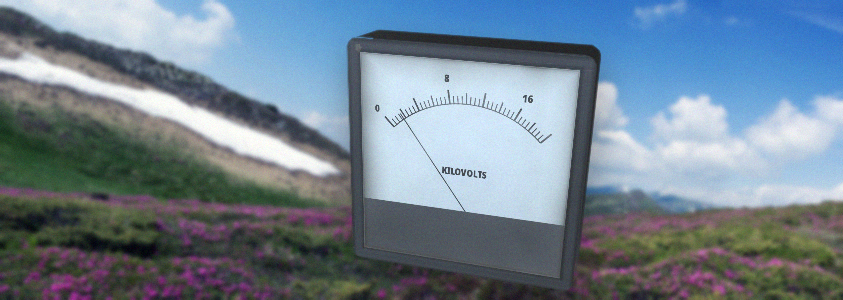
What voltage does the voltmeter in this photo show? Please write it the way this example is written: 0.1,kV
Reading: 2,kV
